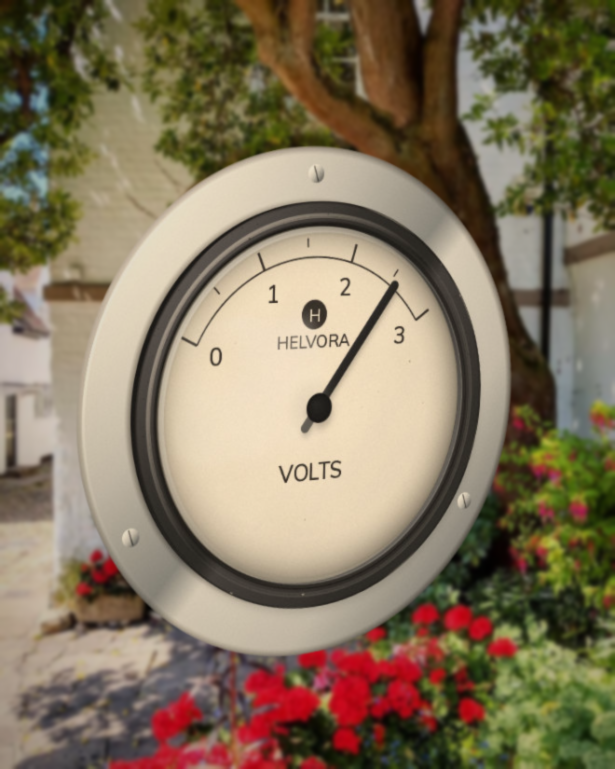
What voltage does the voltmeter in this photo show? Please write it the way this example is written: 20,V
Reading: 2.5,V
